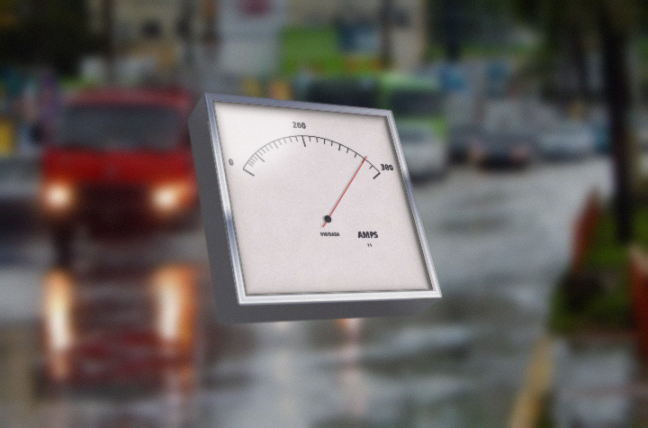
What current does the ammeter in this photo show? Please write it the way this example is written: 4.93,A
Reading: 280,A
